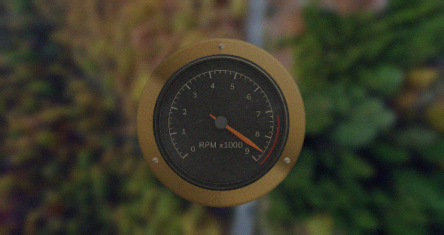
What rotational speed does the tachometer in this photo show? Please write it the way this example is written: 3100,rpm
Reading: 8600,rpm
